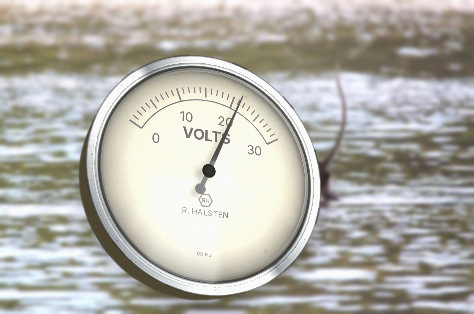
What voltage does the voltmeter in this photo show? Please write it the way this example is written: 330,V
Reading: 21,V
